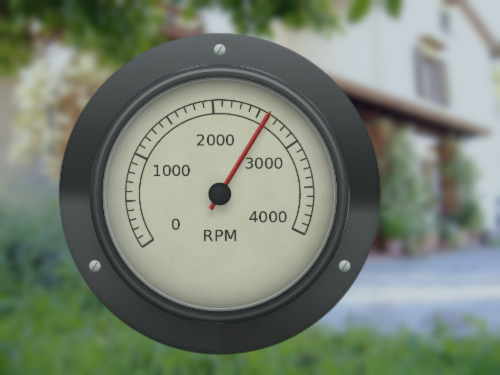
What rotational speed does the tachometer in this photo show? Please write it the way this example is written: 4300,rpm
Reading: 2600,rpm
